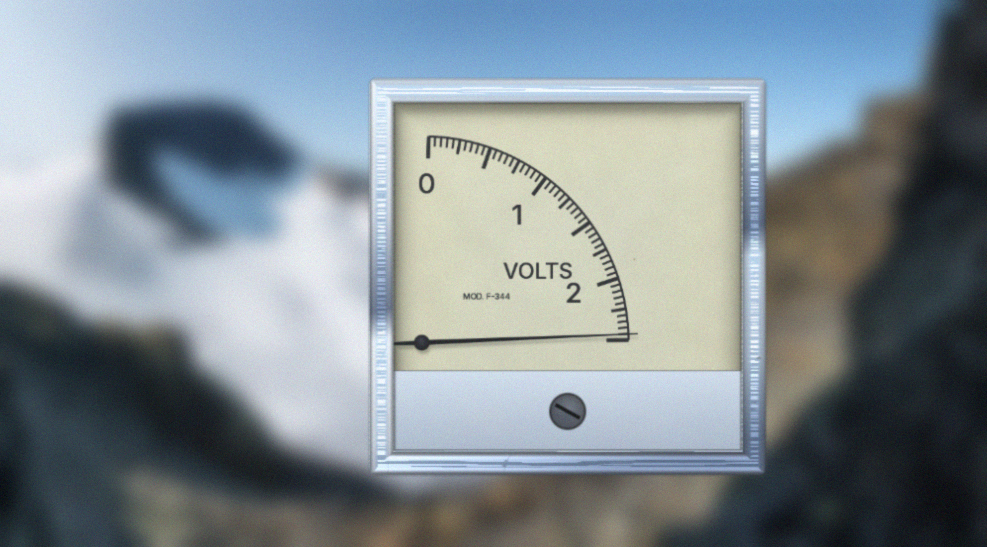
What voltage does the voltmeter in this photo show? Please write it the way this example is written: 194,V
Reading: 2.45,V
